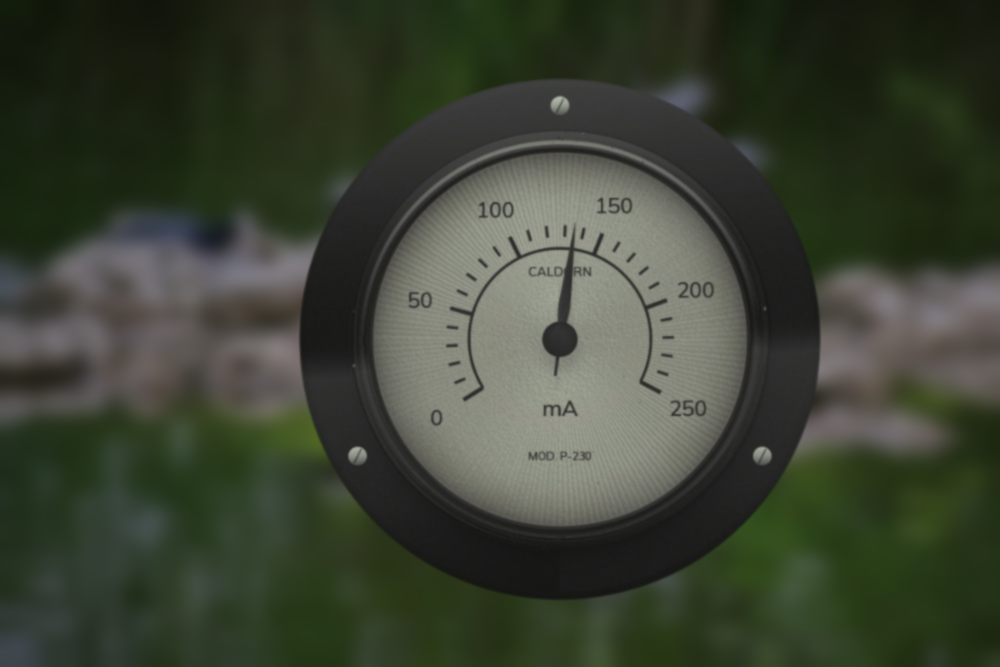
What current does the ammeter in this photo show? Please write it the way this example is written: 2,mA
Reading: 135,mA
